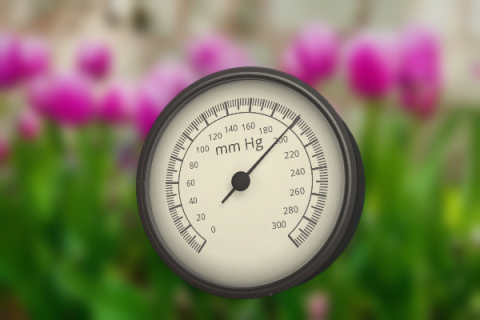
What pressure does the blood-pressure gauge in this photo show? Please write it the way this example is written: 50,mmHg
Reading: 200,mmHg
